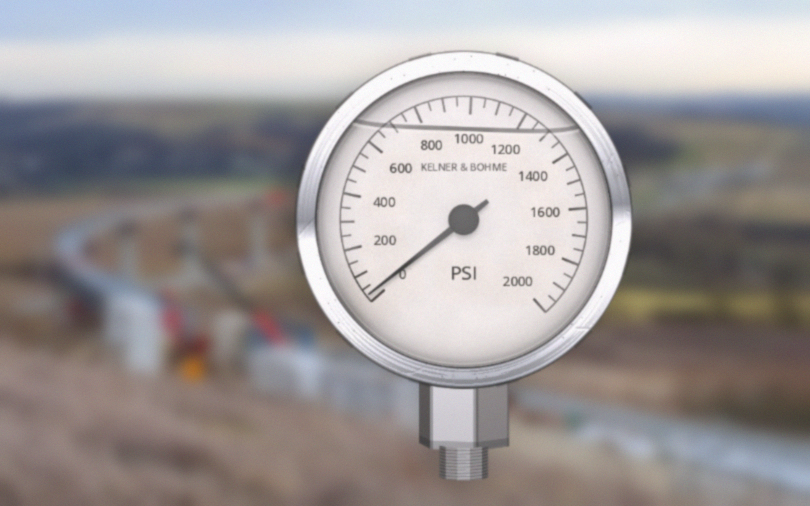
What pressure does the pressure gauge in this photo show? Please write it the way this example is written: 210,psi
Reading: 25,psi
